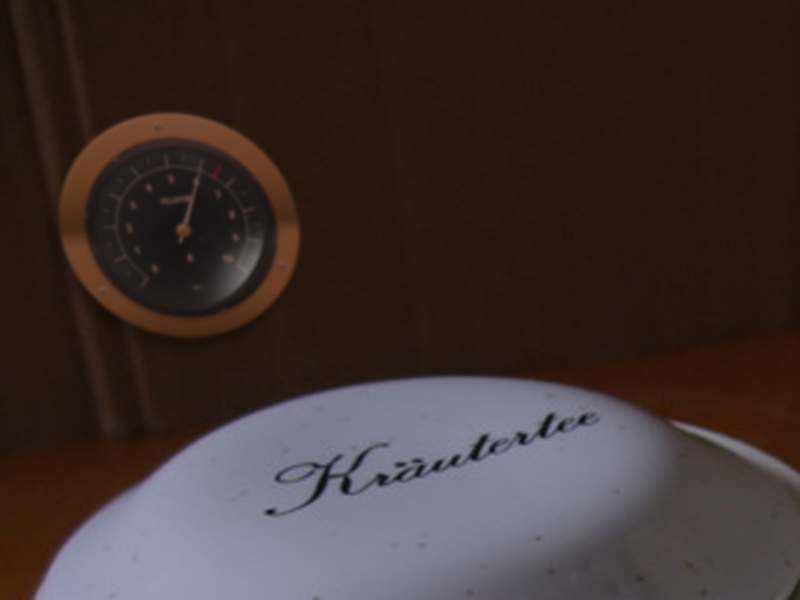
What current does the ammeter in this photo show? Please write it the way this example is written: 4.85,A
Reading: 6,A
